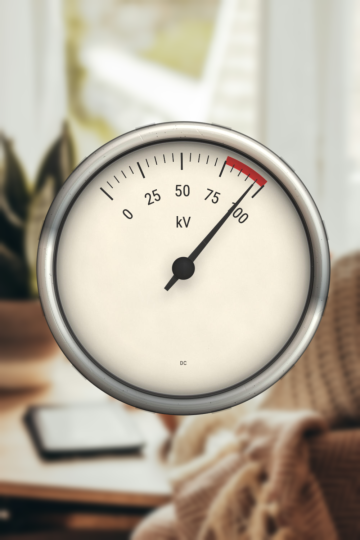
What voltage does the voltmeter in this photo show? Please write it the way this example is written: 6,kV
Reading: 95,kV
